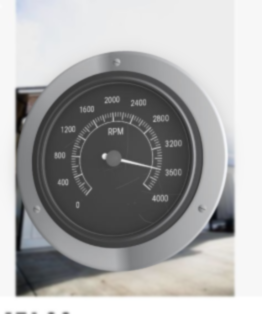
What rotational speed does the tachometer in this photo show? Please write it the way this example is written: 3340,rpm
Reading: 3600,rpm
